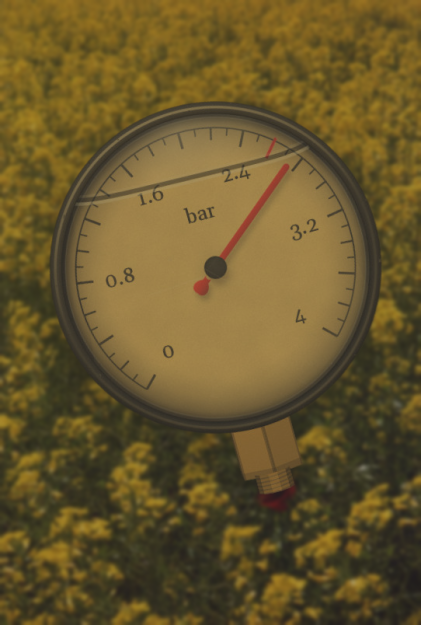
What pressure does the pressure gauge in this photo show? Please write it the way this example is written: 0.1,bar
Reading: 2.75,bar
